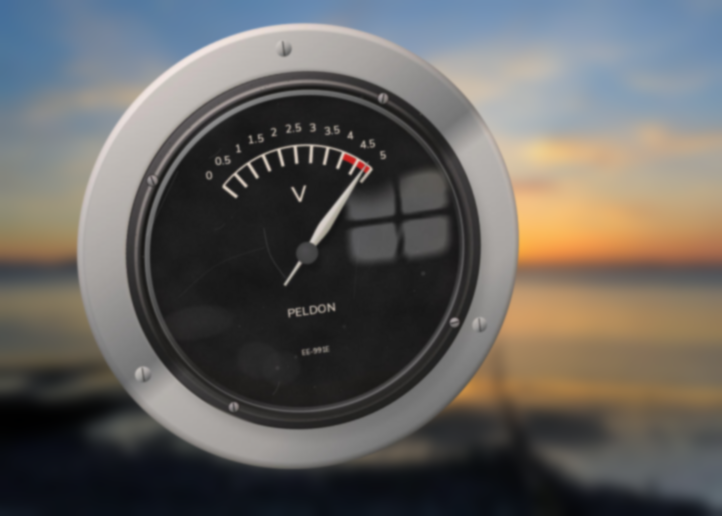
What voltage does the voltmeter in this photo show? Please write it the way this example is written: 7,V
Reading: 4.75,V
